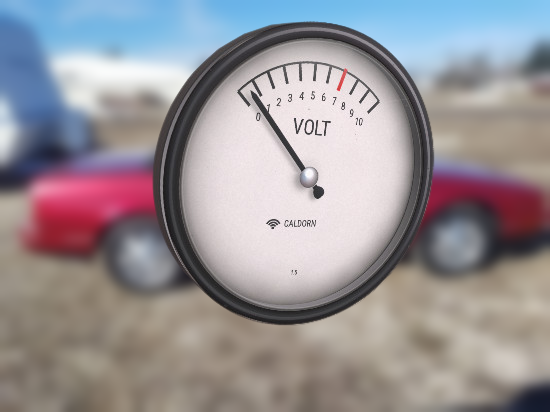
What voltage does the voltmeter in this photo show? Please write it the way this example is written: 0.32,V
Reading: 0.5,V
